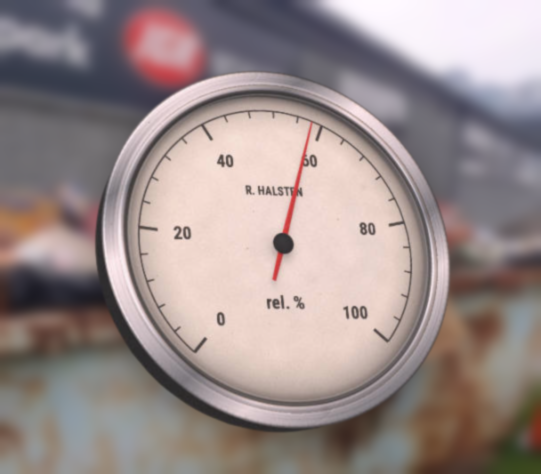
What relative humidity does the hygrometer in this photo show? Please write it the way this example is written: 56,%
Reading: 58,%
